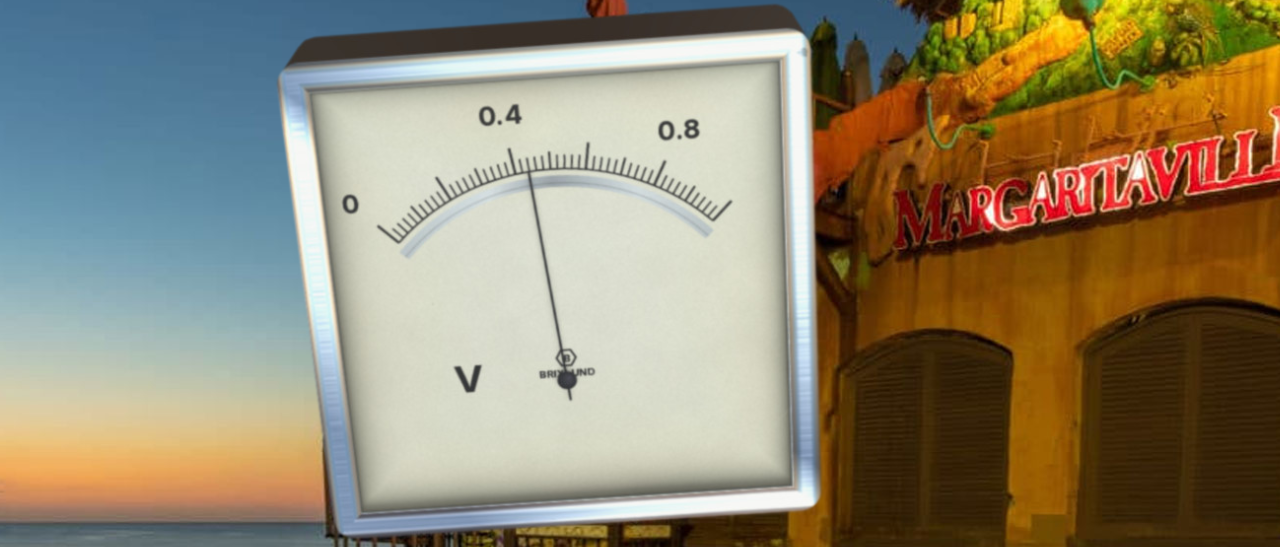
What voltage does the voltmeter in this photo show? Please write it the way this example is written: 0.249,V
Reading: 0.44,V
